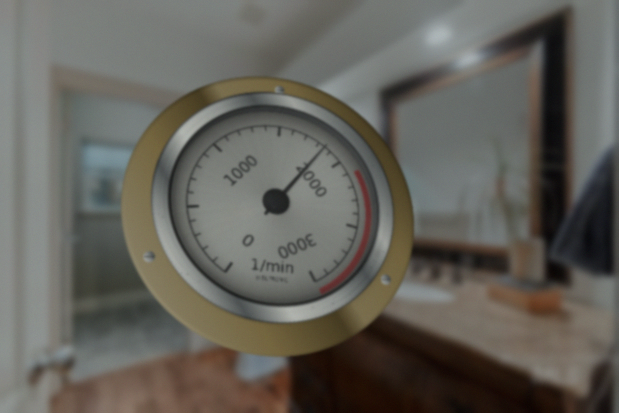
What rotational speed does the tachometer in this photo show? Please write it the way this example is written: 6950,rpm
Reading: 1850,rpm
